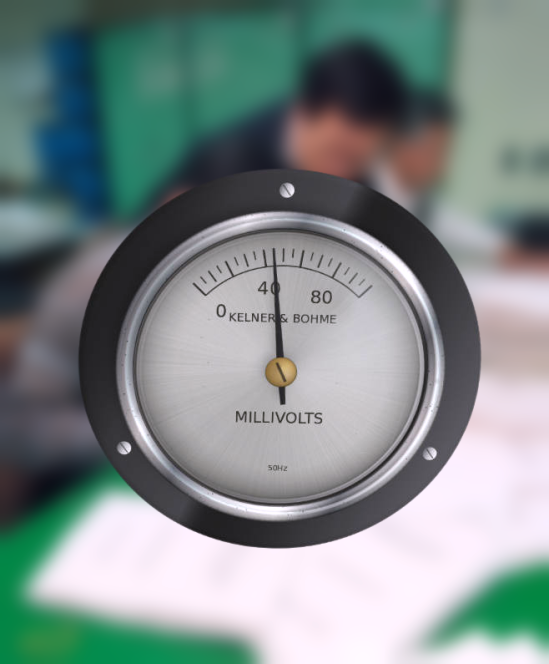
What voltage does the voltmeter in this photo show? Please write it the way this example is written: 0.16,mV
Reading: 45,mV
